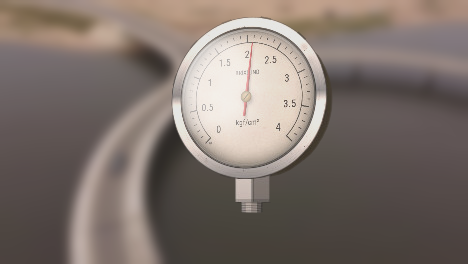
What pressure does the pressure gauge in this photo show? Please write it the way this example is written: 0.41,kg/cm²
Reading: 2.1,kg/cm²
